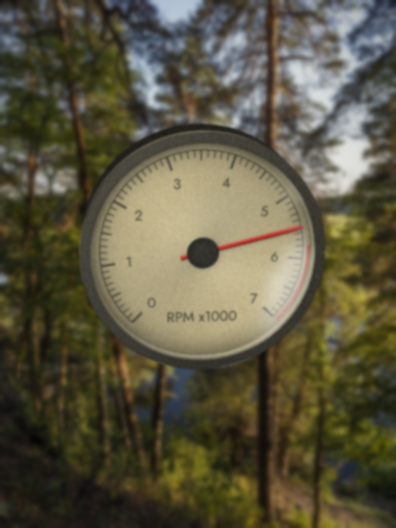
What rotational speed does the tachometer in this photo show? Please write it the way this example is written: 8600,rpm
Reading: 5500,rpm
